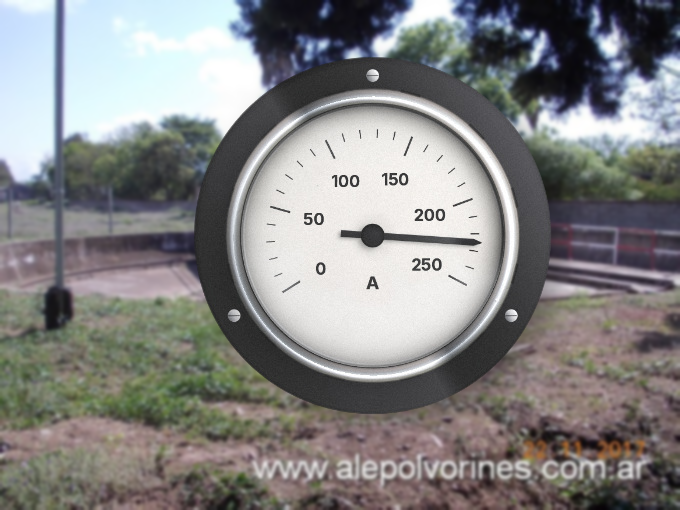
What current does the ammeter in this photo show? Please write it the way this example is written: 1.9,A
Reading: 225,A
